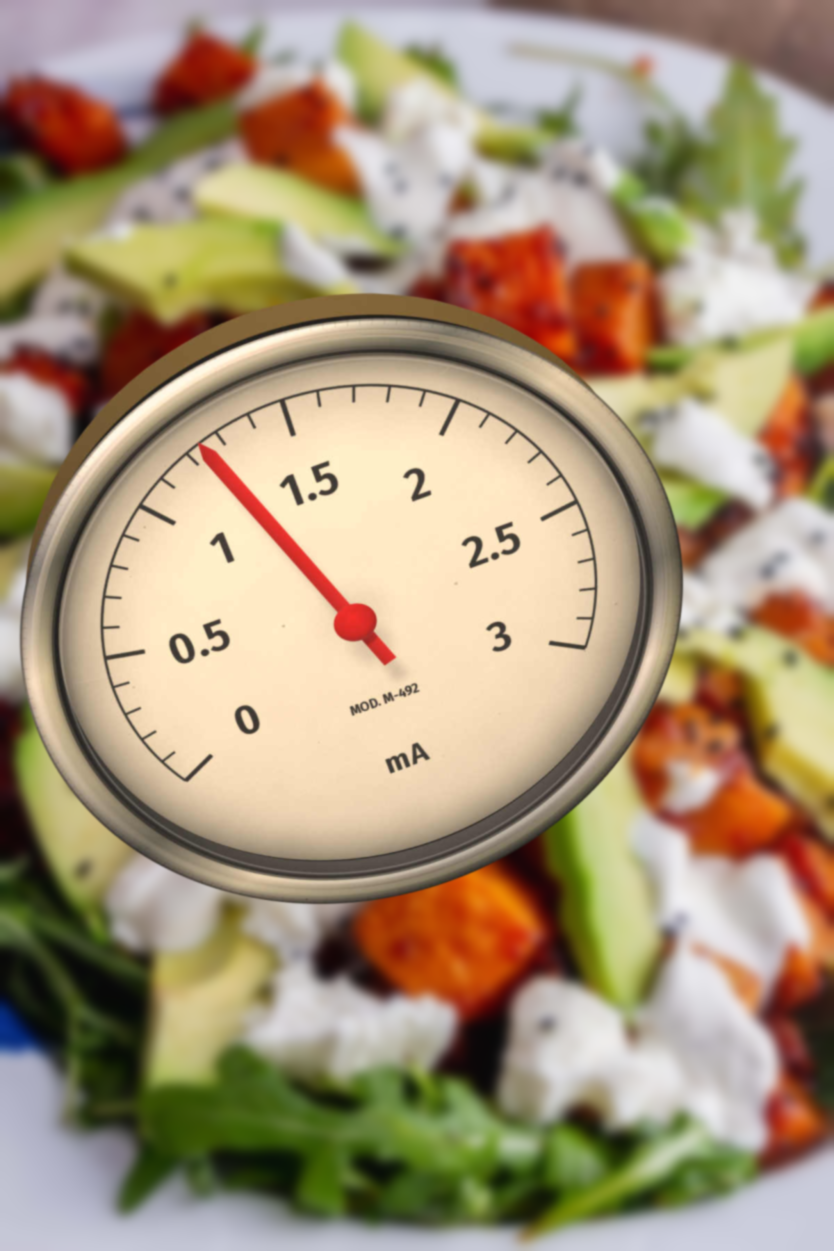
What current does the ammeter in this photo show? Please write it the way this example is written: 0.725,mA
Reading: 1.25,mA
